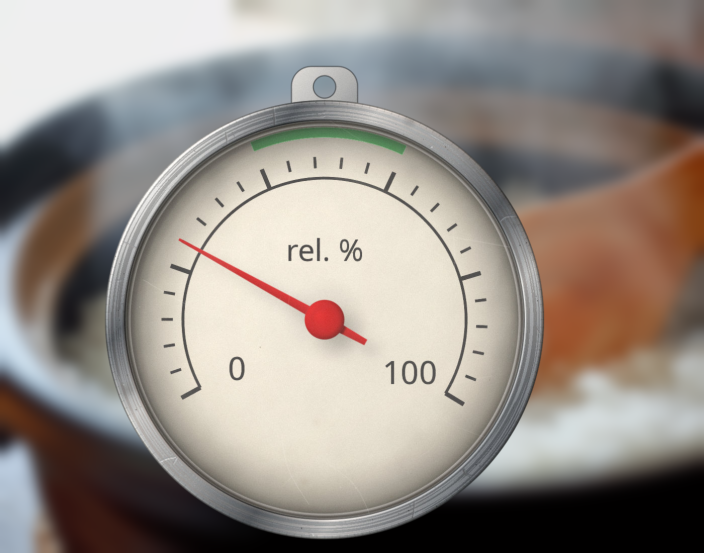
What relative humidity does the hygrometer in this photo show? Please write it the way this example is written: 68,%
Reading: 24,%
